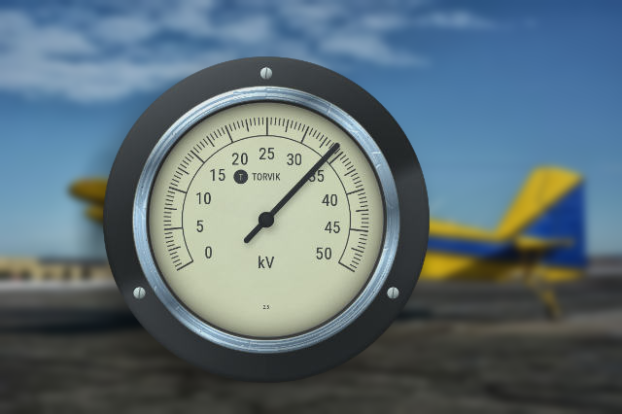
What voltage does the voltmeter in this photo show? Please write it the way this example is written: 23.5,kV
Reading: 34,kV
